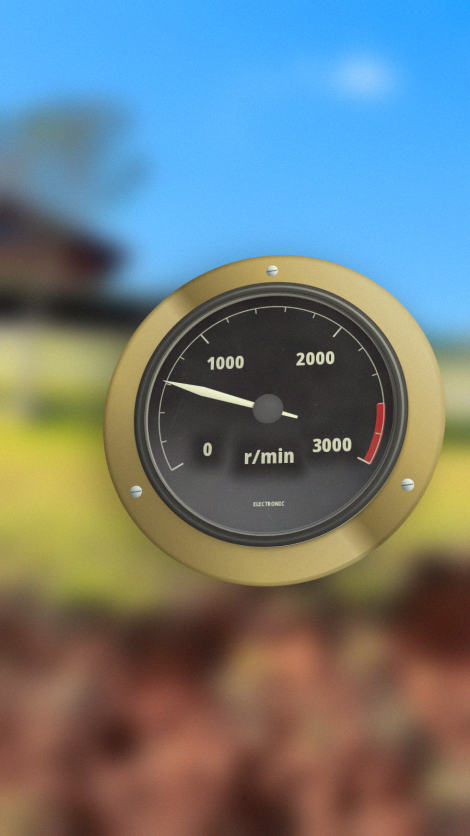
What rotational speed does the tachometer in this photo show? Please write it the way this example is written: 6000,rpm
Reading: 600,rpm
